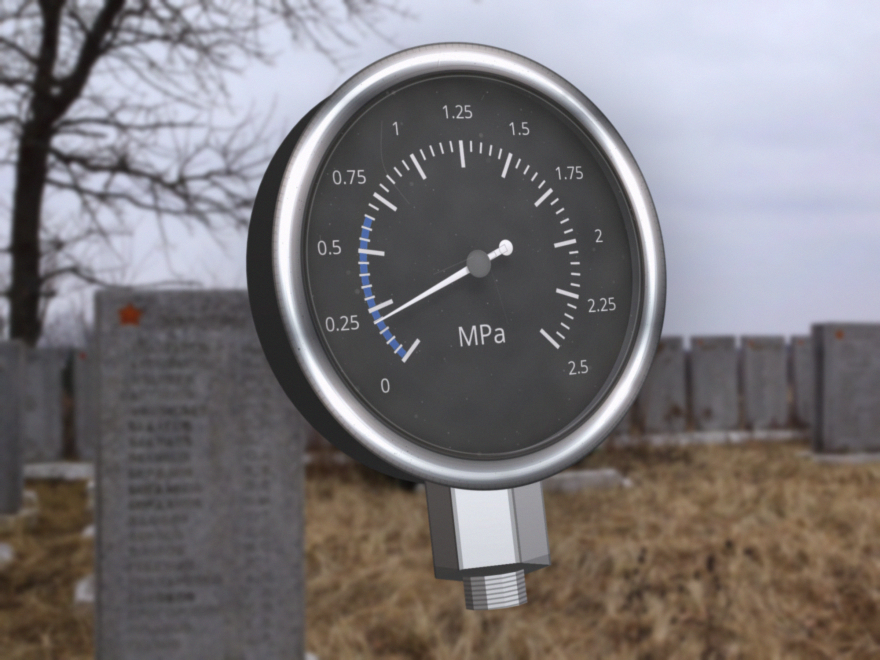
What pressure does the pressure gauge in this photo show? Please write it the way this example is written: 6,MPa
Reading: 0.2,MPa
